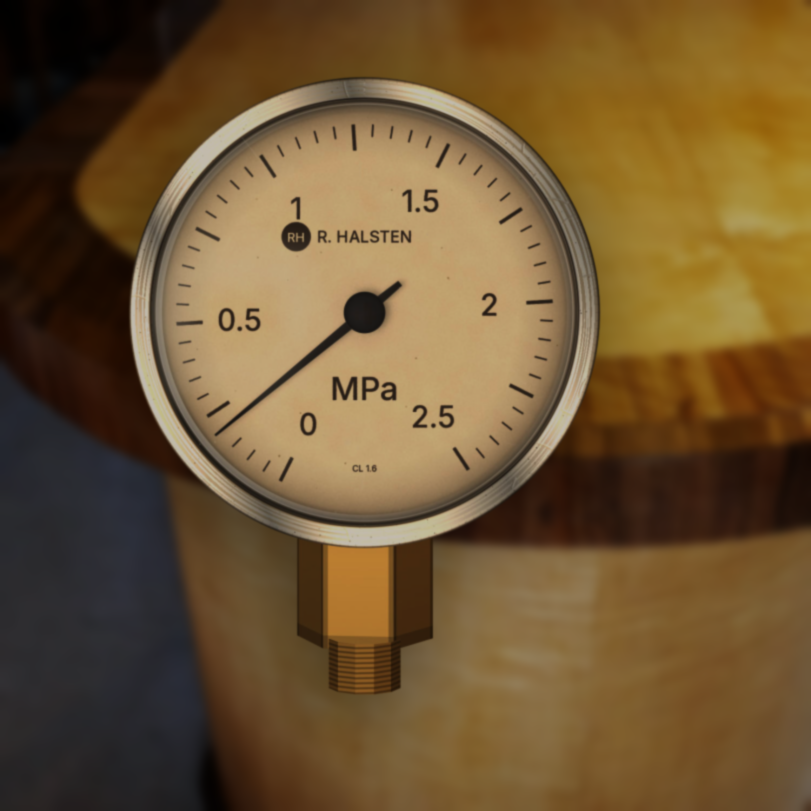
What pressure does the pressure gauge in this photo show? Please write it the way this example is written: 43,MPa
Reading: 0.2,MPa
